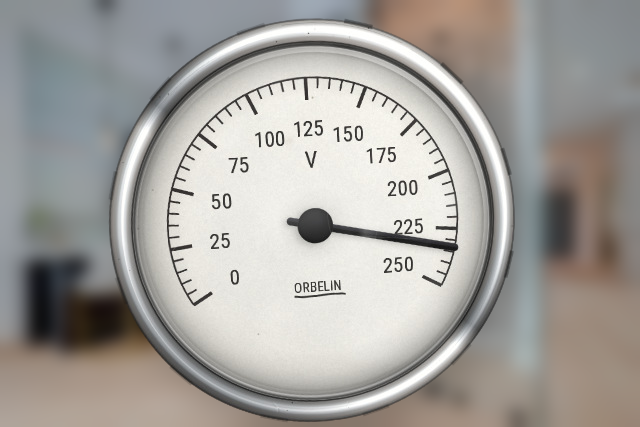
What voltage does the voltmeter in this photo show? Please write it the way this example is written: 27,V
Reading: 232.5,V
